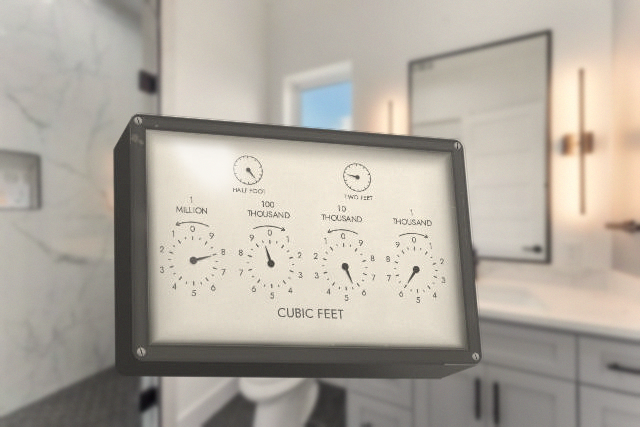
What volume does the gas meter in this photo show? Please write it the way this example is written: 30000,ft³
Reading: 795600,ft³
